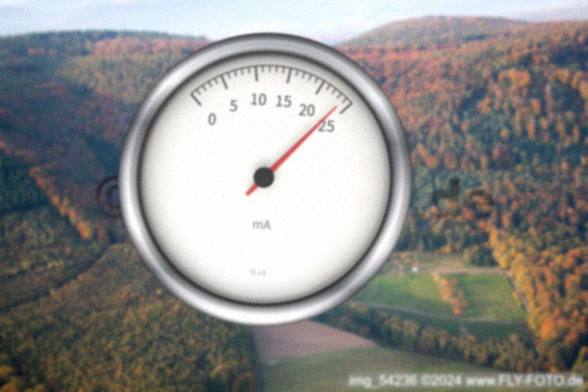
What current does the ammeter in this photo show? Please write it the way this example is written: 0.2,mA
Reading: 24,mA
